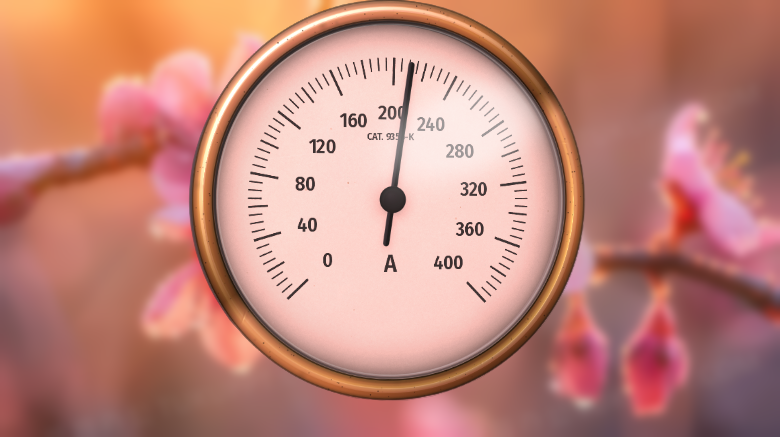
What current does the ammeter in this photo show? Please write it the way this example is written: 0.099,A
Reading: 210,A
